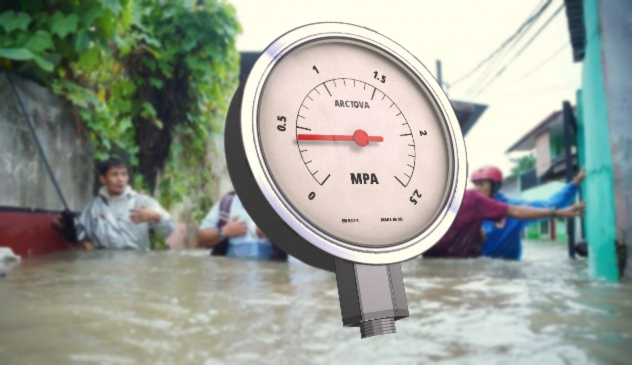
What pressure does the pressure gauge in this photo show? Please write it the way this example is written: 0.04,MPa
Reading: 0.4,MPa
